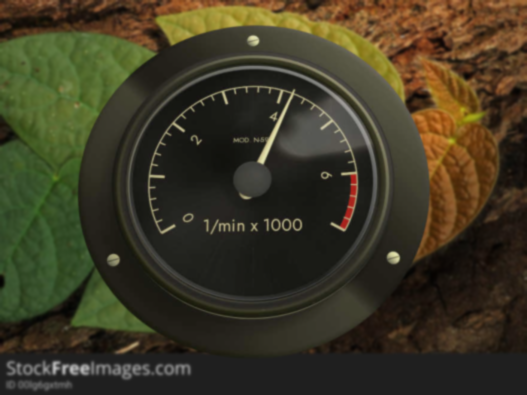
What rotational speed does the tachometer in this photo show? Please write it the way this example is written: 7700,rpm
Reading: 4200,rpm
